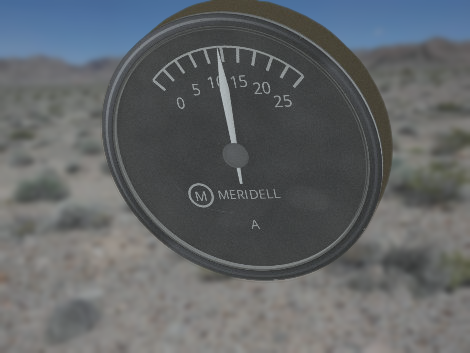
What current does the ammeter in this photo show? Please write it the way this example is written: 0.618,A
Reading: 12.5,A
